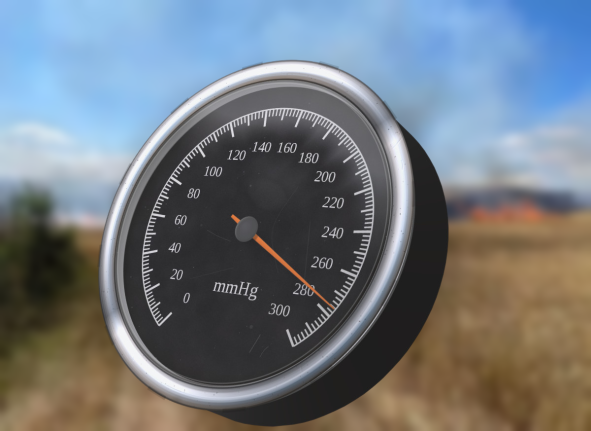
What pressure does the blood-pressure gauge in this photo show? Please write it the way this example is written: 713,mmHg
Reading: 276,mmHg
